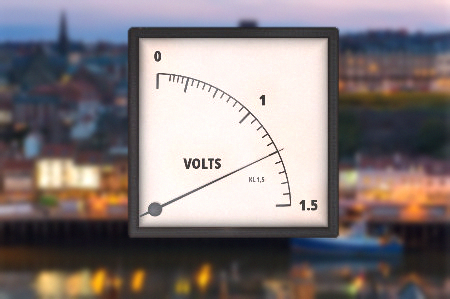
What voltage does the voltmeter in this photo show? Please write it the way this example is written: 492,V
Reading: 1.25,V
